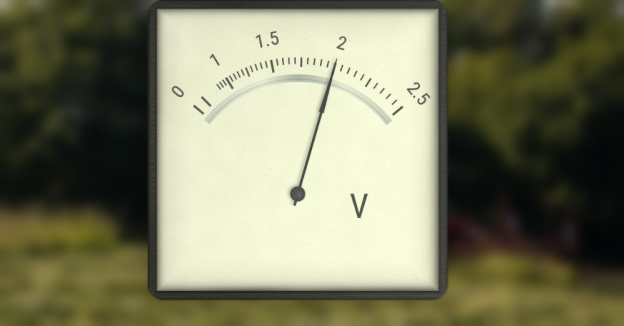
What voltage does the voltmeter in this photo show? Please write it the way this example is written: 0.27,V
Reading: 2,V
